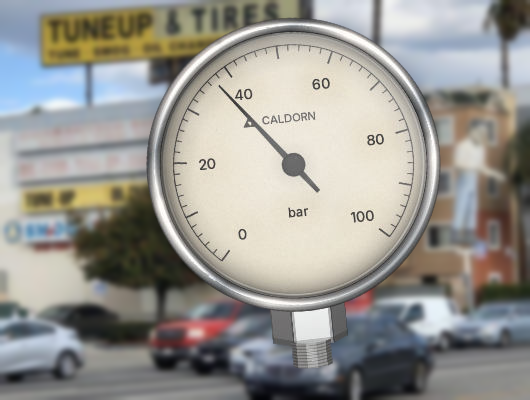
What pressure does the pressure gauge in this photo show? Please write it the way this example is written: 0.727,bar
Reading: 37,bar
